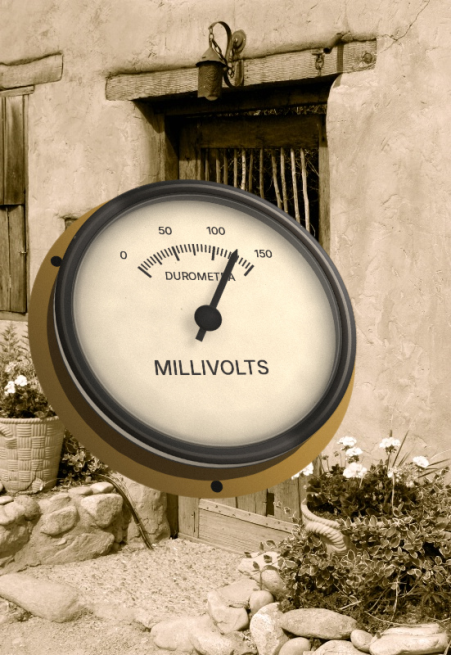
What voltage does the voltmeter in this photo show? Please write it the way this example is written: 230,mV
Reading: 125,mV
